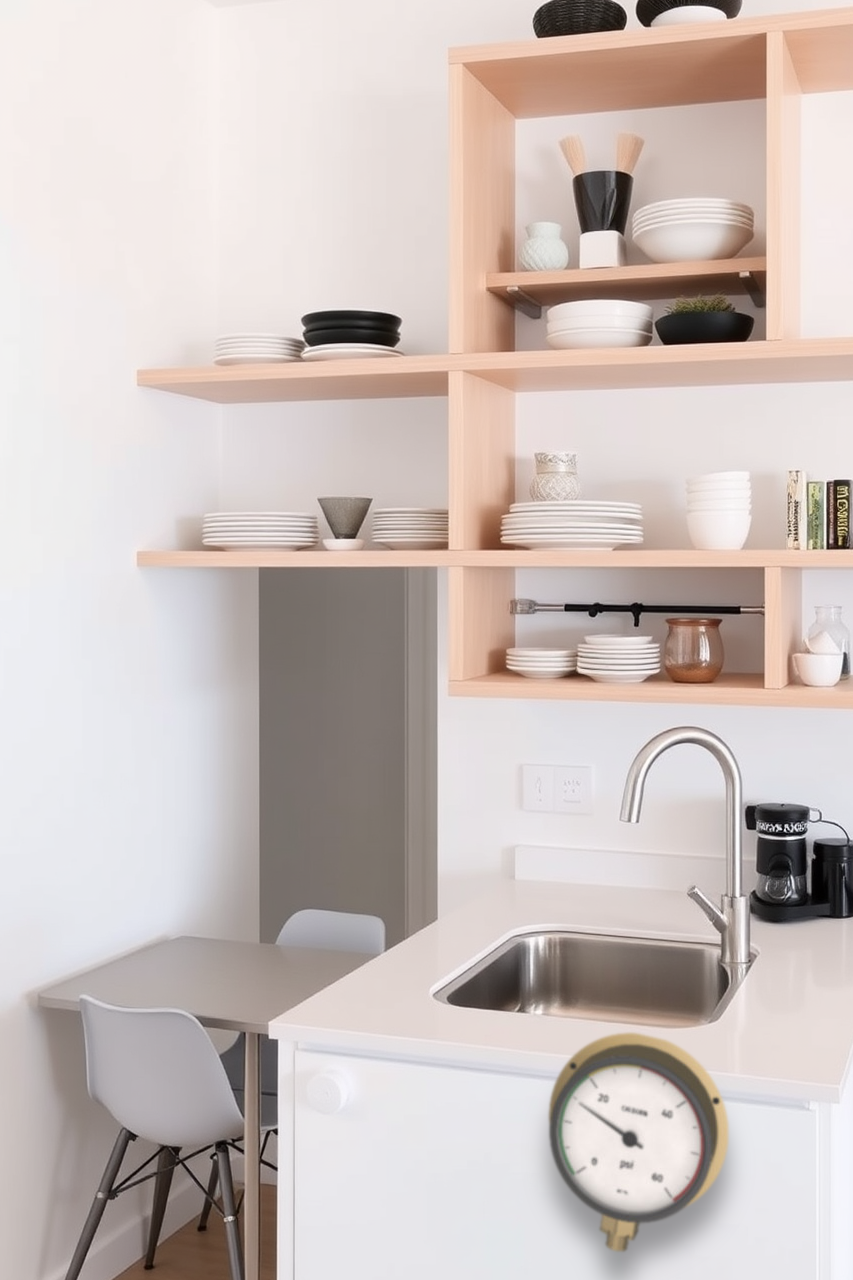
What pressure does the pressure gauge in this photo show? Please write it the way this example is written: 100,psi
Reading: 15,psi
